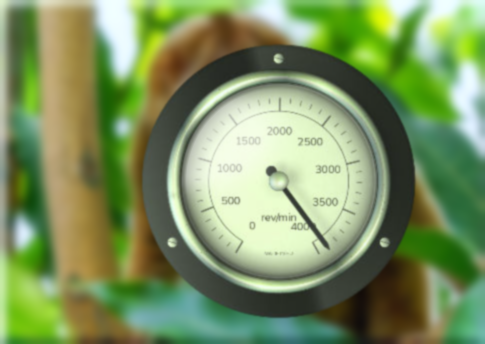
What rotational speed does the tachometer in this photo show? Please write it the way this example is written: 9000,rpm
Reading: 3900,rpm
